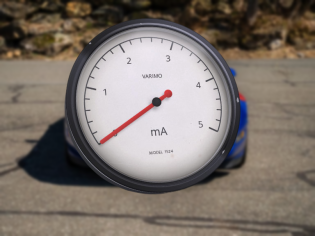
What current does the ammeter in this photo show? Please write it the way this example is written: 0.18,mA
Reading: 0,mA
